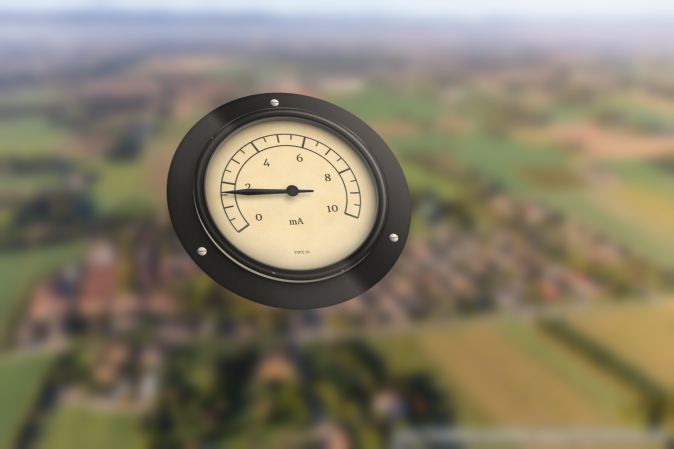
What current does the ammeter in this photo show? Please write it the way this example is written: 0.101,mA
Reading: 1.5,mA
